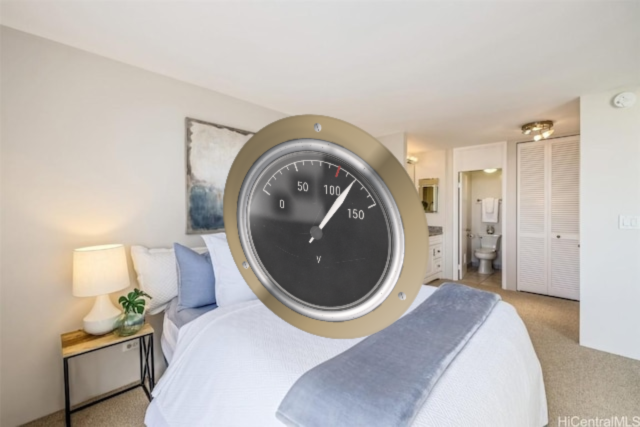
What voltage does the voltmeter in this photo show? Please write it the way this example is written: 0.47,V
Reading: 120,V
